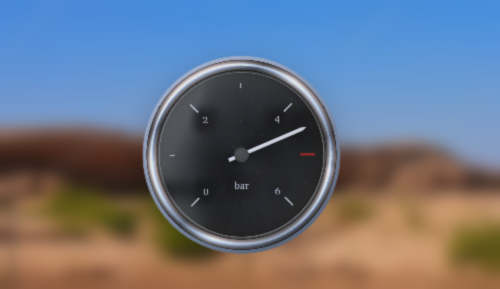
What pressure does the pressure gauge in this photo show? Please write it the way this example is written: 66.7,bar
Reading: 4.5,bar
